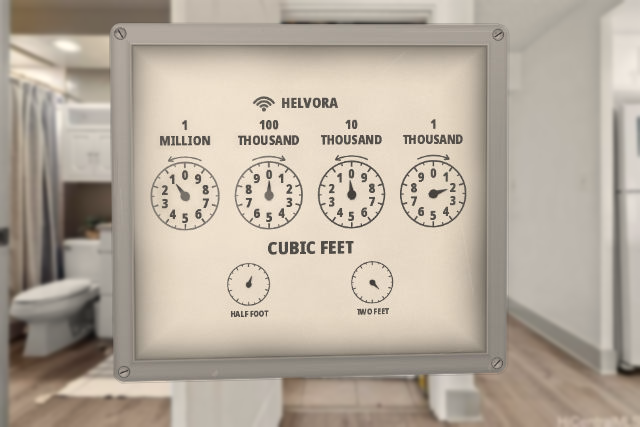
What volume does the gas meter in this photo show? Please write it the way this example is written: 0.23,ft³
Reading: 100200,ft³
